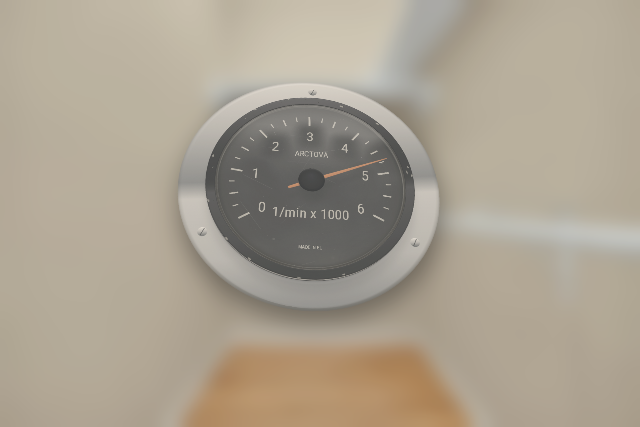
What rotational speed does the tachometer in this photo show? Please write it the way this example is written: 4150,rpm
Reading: 4750,rpm
